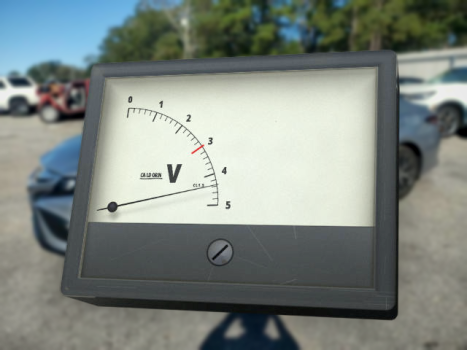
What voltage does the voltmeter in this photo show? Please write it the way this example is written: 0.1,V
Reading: 4.4,V
